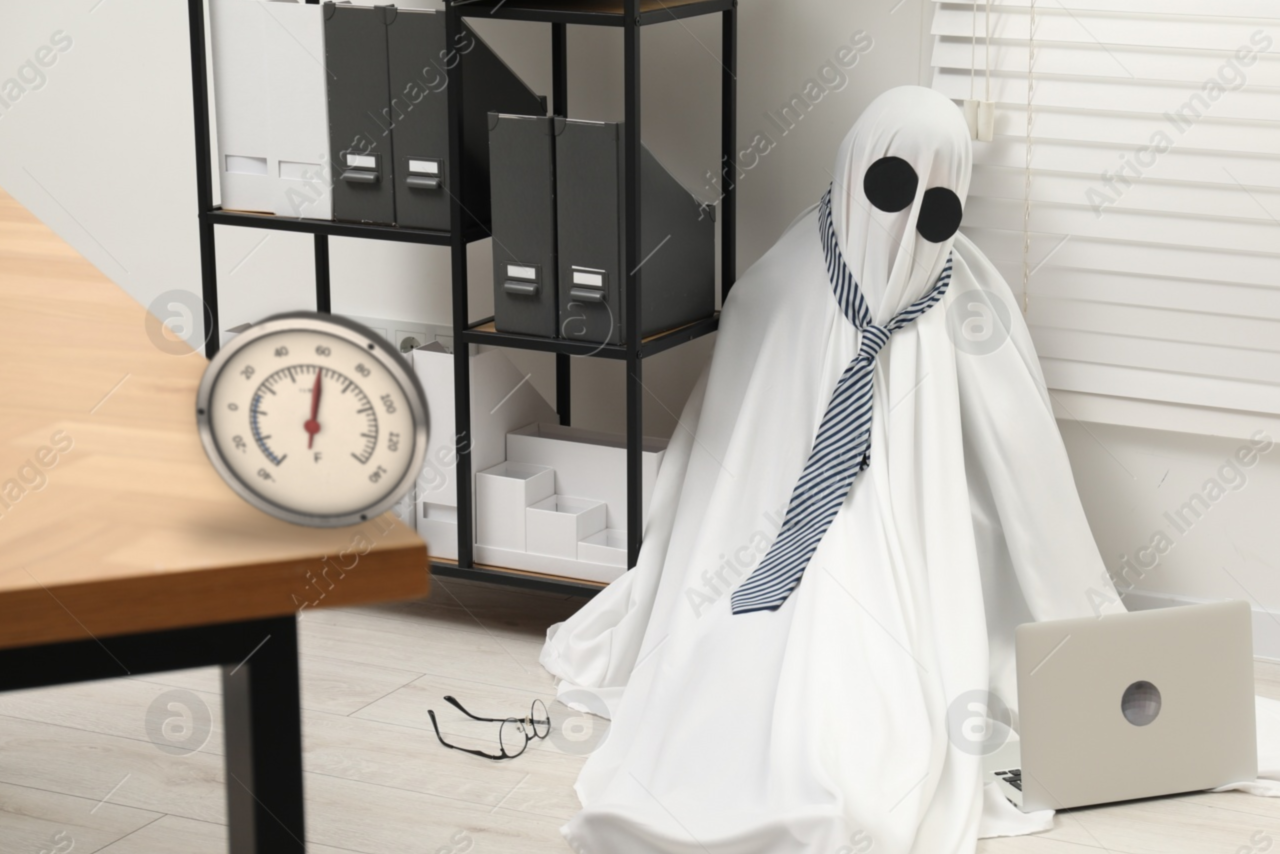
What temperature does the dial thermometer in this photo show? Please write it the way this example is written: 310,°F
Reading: 60,°F
